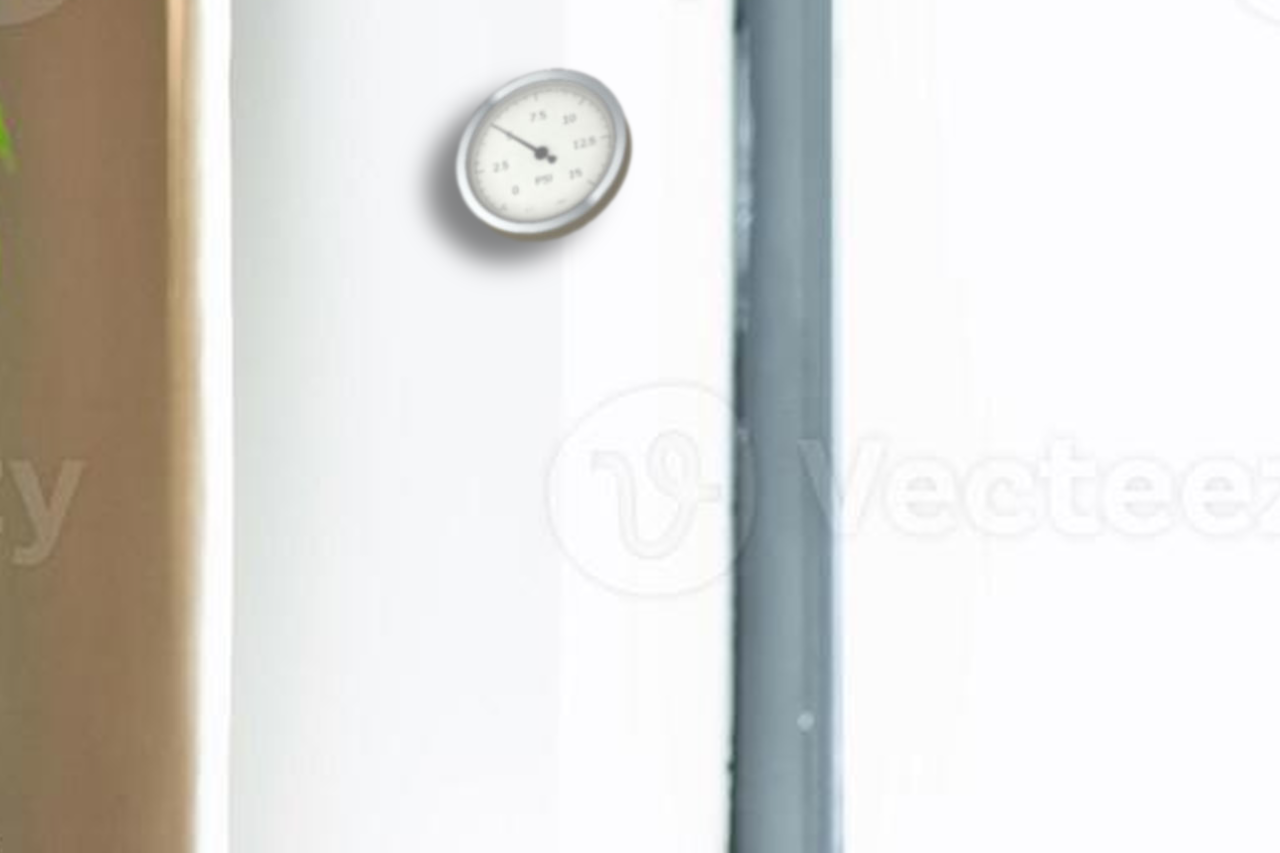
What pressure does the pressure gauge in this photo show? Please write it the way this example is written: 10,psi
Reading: 5,psi
